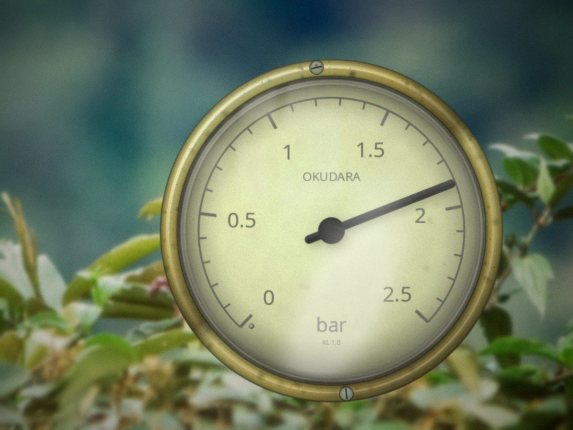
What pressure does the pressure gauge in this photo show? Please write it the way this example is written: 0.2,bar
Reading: 1.9,bar
